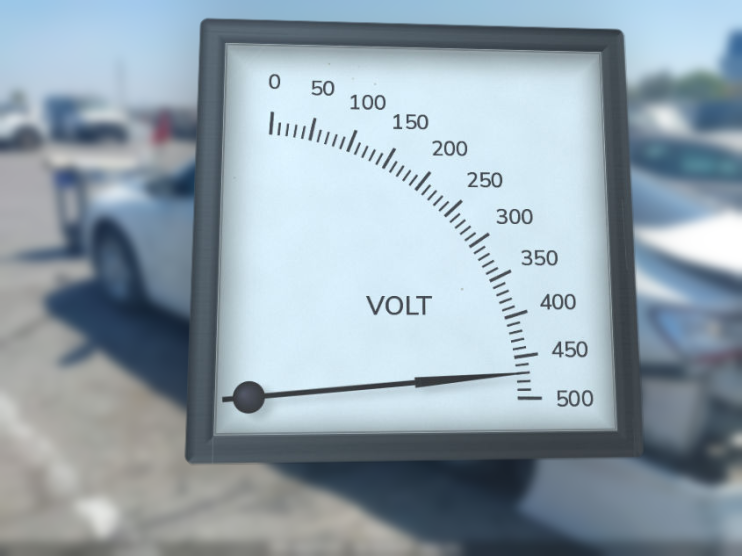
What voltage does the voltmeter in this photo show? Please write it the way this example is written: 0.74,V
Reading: 470,V
